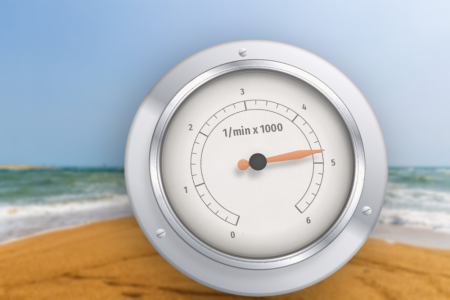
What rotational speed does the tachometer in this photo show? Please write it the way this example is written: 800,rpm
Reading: 4800,rpm
